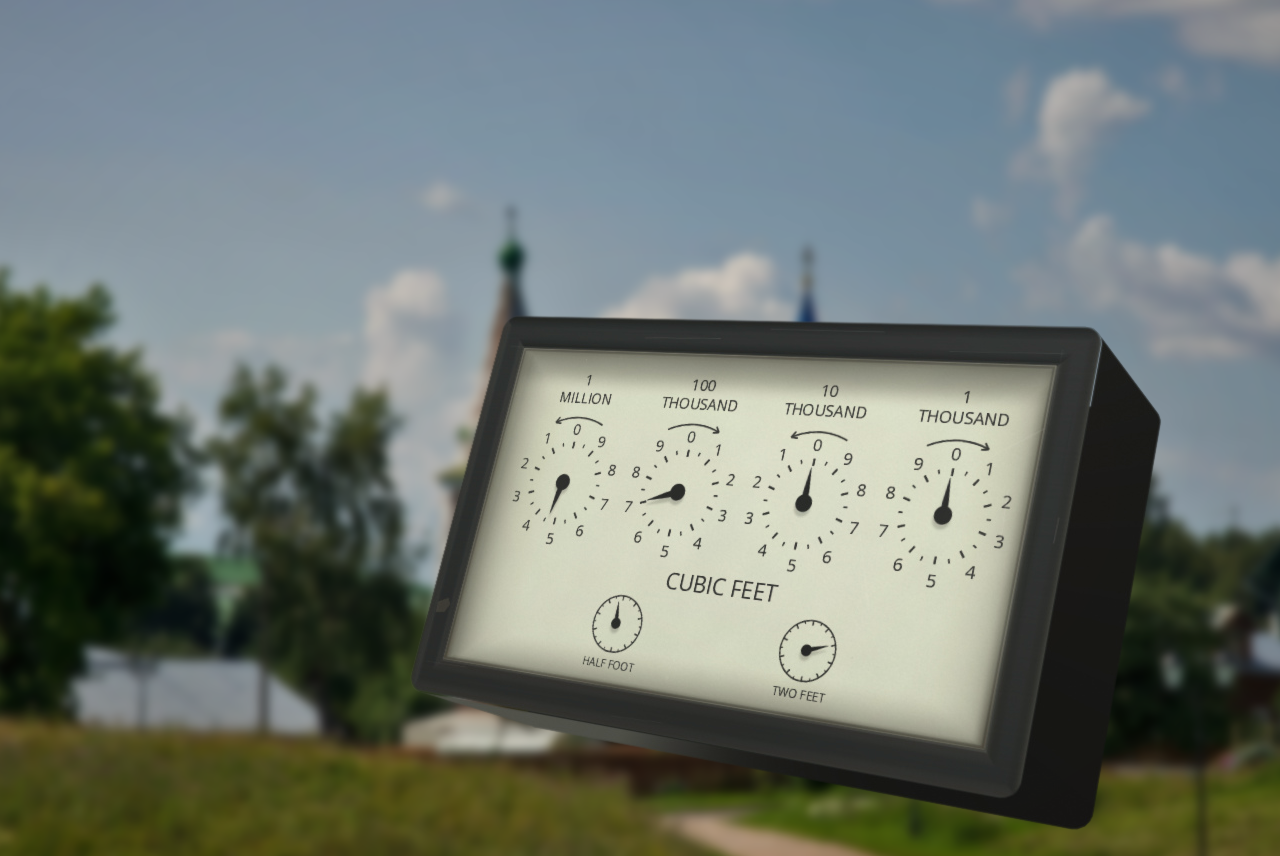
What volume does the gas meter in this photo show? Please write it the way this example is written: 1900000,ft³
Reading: 470000,ft³
